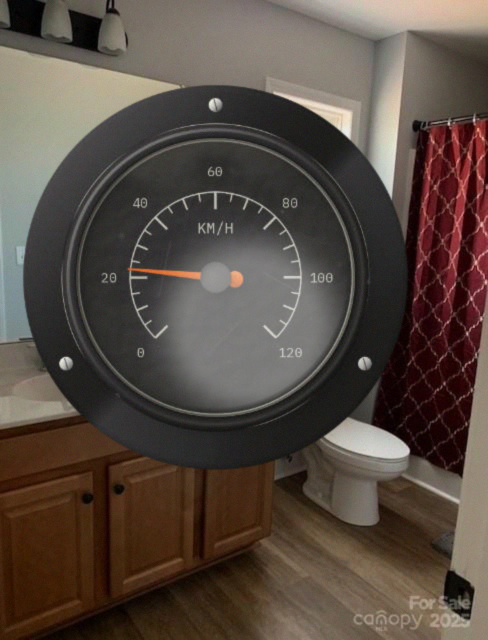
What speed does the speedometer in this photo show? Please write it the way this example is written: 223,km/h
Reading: 22.5,km/h
